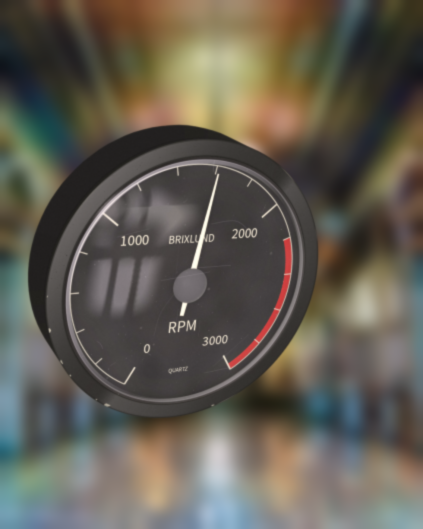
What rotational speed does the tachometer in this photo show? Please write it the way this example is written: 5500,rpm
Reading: 1600,rpm
